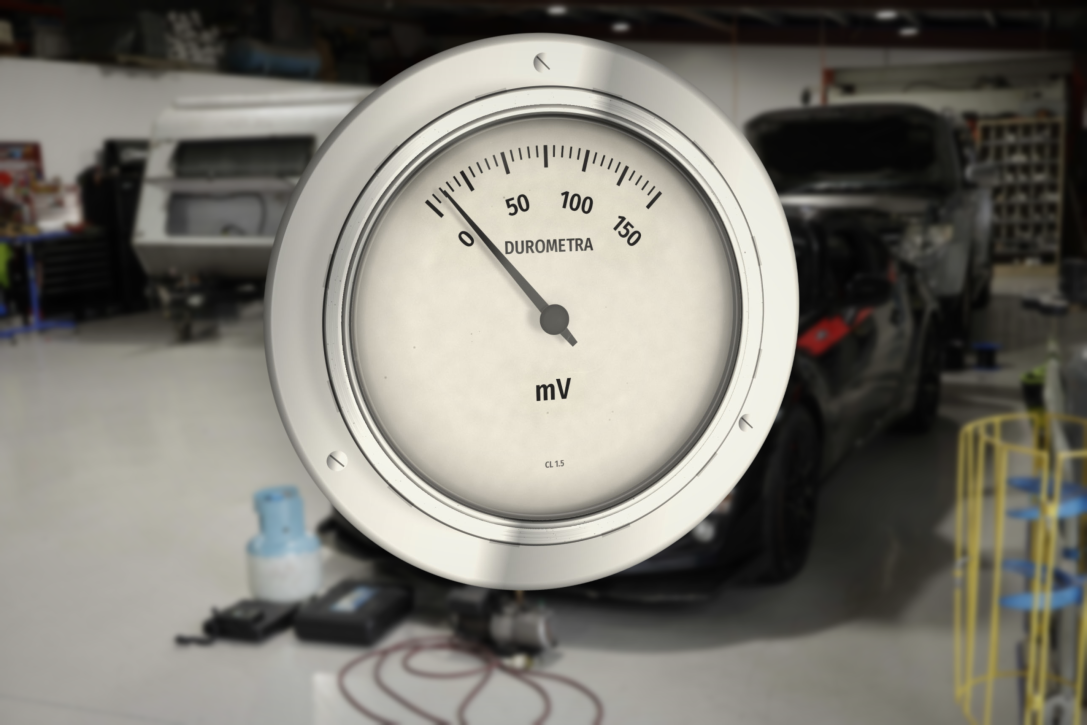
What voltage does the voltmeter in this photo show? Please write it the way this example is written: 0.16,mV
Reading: 10,mV
